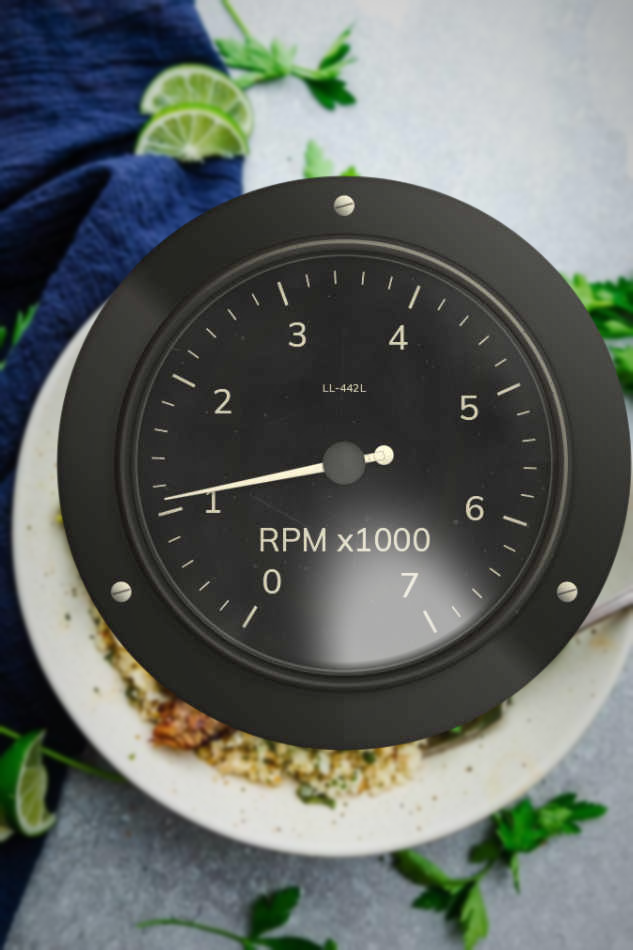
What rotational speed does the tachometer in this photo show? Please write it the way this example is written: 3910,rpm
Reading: 1100,rpm
